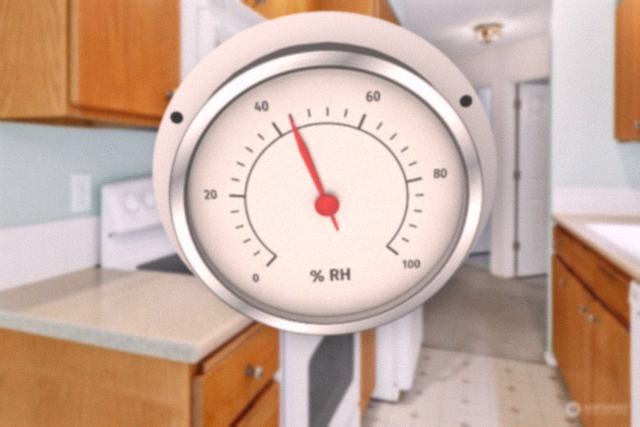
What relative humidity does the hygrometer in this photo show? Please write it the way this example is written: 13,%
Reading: 44,%
